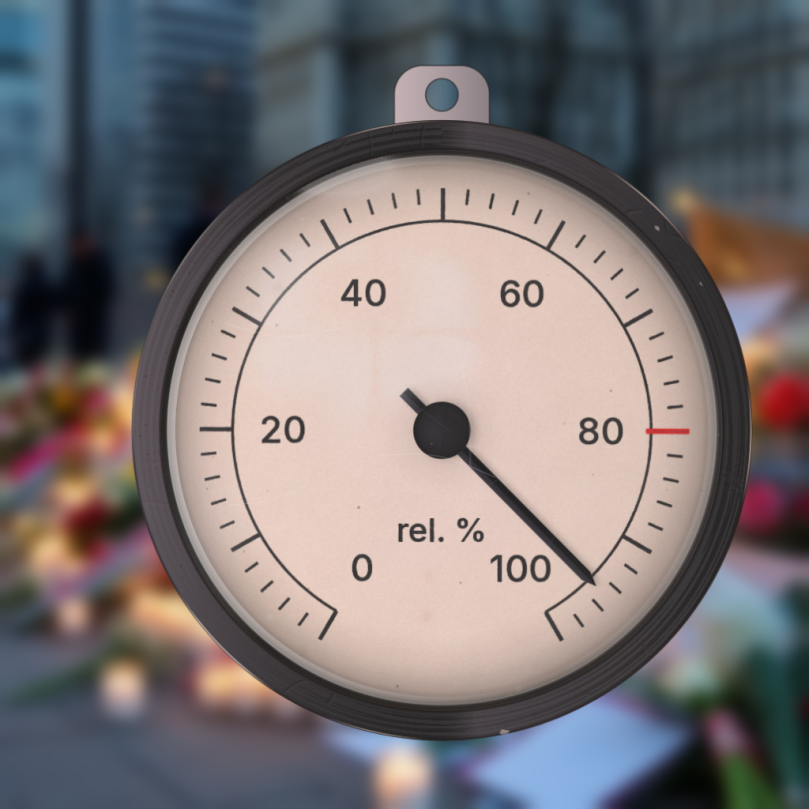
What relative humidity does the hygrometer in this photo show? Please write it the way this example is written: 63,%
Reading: 95,%
